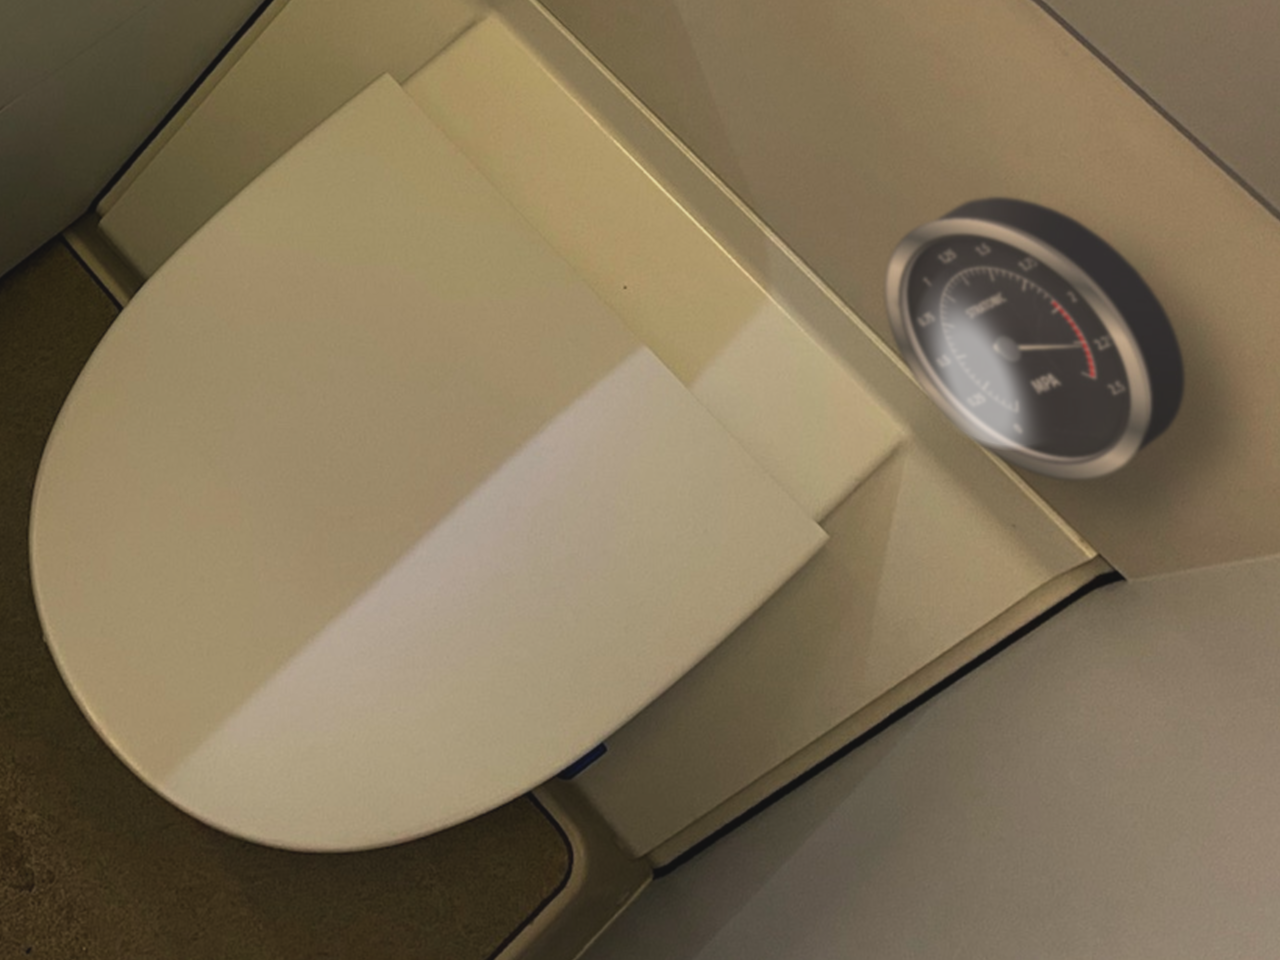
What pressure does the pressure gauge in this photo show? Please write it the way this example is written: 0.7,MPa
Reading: 2.25,MPa
